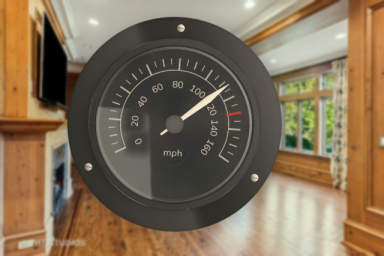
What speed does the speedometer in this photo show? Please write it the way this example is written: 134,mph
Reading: 112.5,mph
